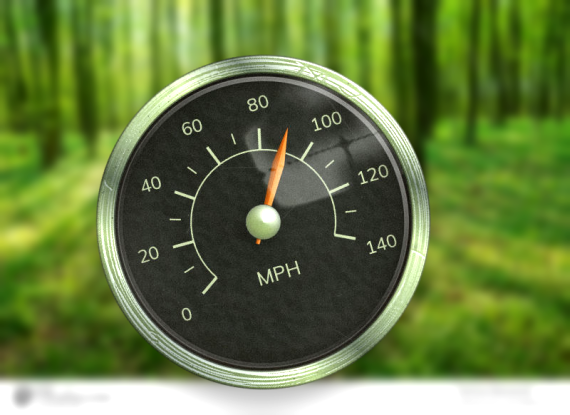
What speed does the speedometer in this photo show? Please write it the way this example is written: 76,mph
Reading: 90,mph
